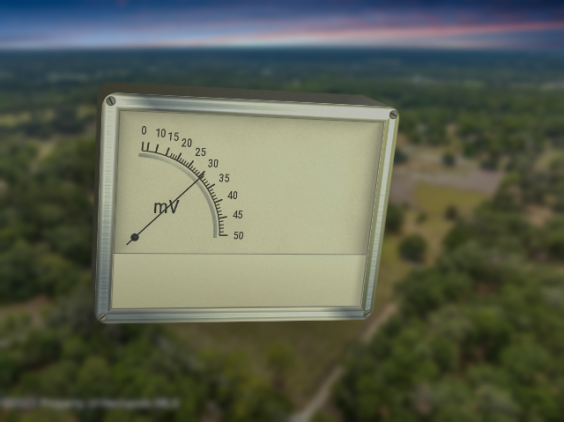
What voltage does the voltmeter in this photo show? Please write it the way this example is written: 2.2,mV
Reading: 30,mV
